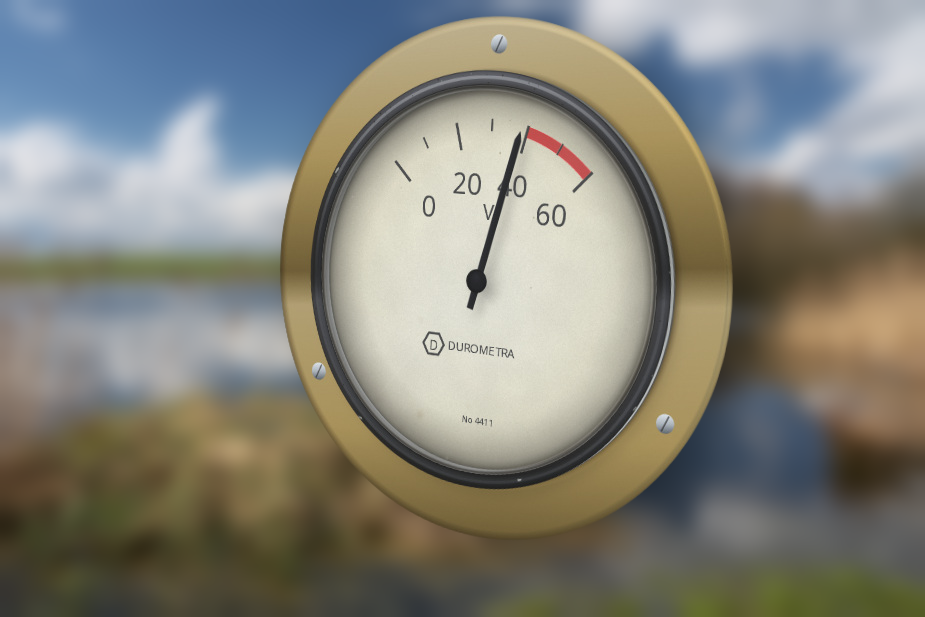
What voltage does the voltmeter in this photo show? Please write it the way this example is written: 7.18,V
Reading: 40,V
